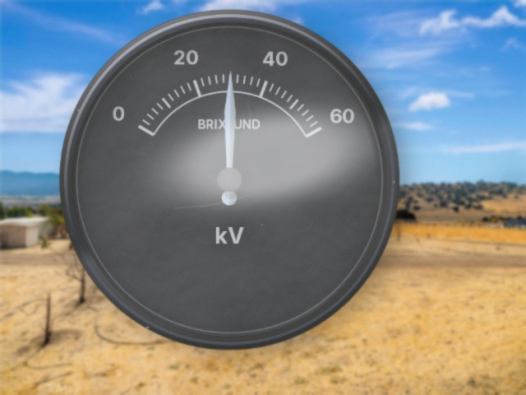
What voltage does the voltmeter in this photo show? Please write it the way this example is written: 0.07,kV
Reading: 30,kV
